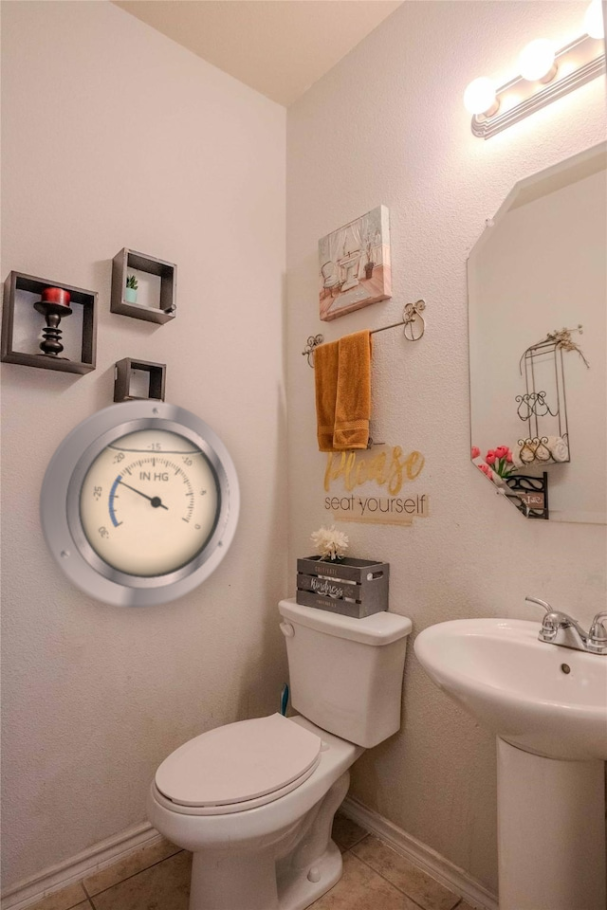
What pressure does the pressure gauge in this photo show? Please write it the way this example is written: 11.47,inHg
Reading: -22.5,inHg
